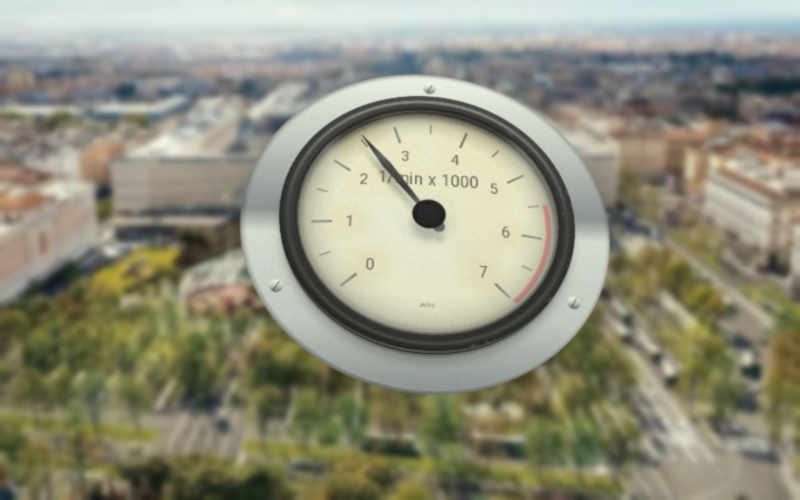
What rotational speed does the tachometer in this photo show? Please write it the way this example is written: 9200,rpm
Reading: 2500,rpm
